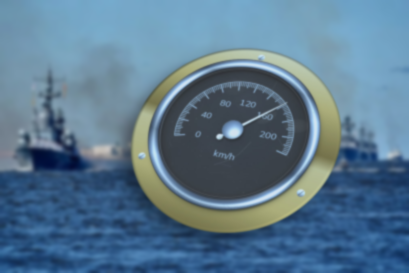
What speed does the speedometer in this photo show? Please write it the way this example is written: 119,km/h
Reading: 160,km/h
